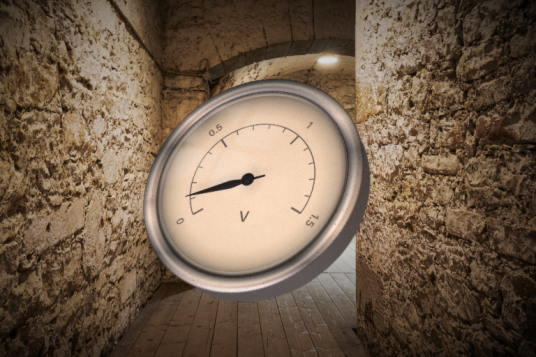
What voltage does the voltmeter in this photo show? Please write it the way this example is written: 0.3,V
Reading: 0.1,V
